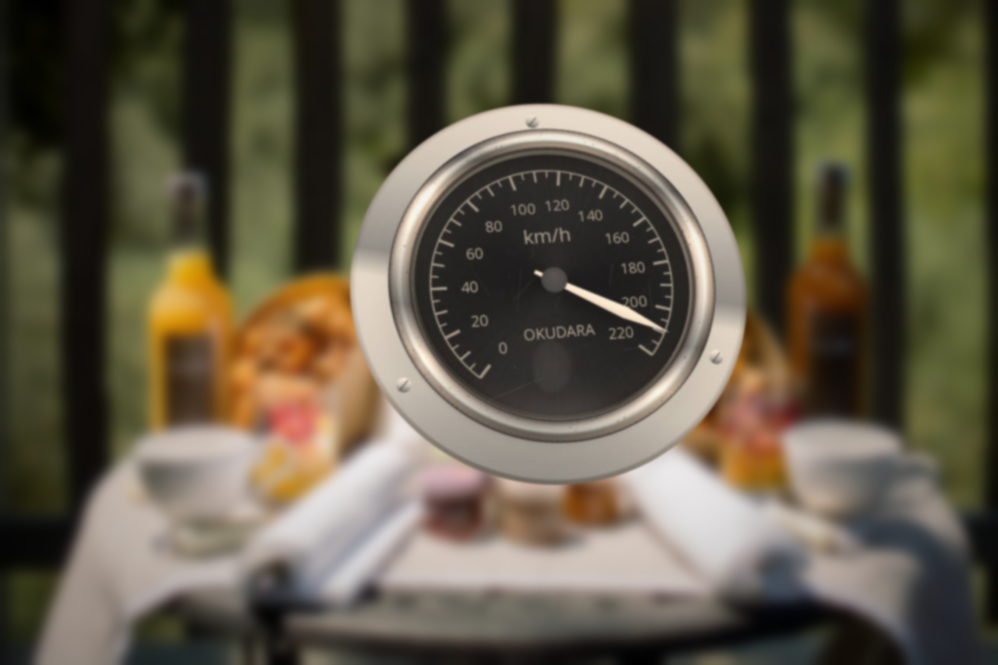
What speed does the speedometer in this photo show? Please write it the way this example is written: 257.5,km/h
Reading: 210,km/h
